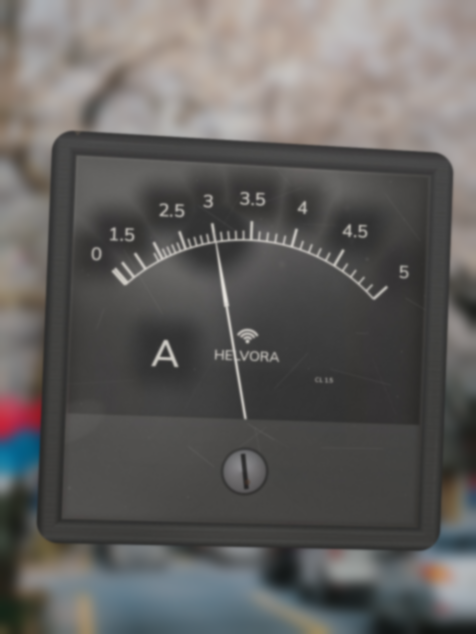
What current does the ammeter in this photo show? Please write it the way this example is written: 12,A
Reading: 3,A
